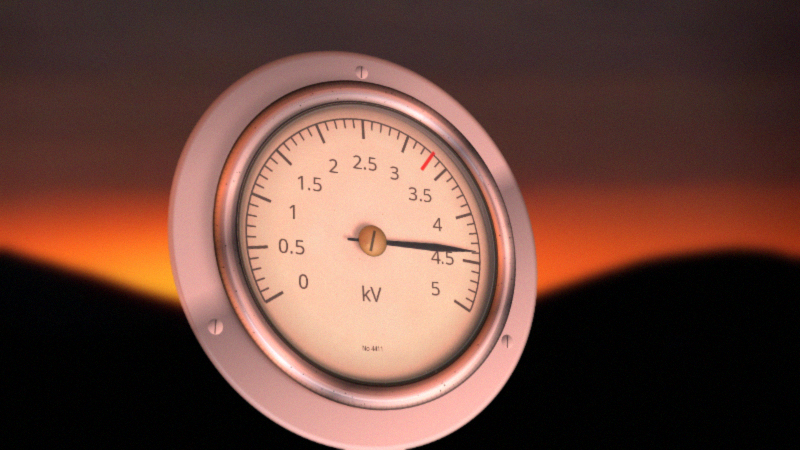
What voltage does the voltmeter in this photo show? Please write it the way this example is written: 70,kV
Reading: 4.4,kV
